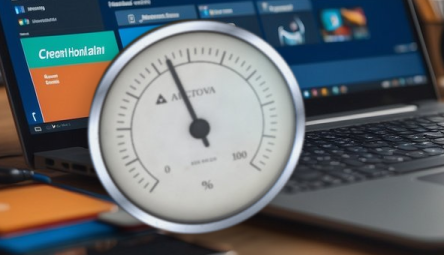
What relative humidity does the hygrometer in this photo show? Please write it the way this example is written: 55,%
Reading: 44,%
